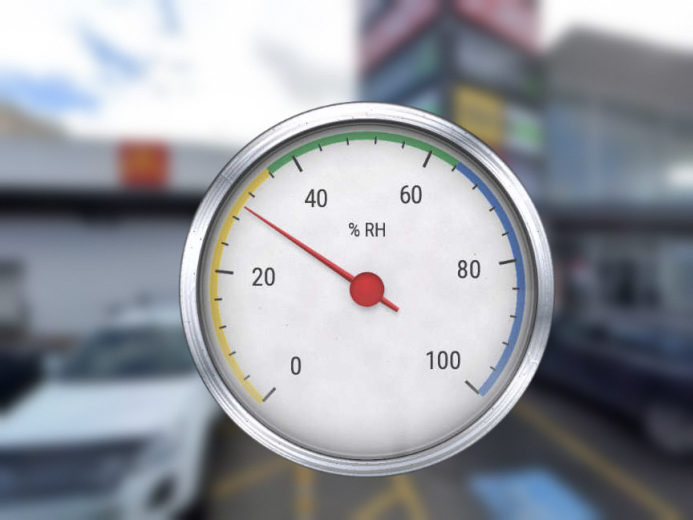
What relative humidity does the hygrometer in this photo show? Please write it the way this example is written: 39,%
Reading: 30,%
